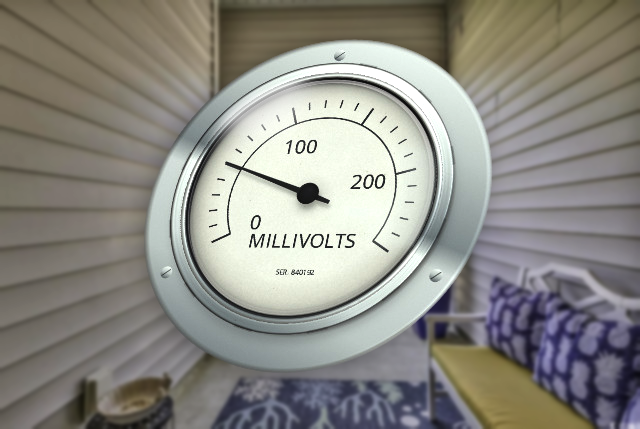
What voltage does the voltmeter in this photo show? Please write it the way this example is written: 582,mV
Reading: 50,mV
